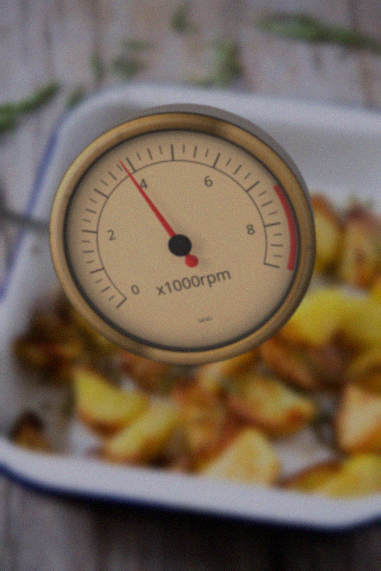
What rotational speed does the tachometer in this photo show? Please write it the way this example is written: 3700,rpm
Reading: 3875,rpm
